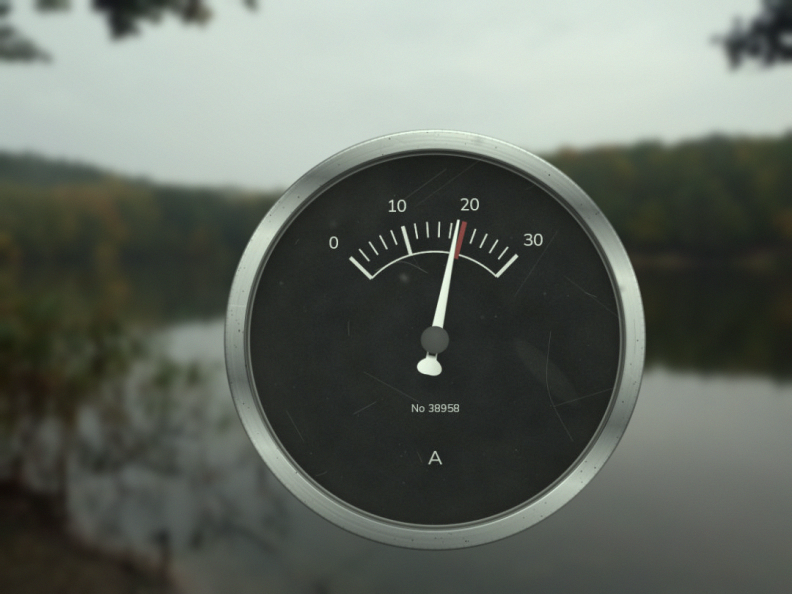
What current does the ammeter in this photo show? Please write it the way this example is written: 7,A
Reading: 19,A
